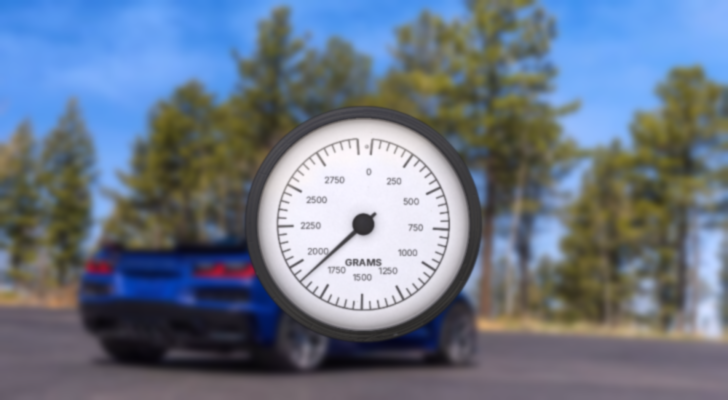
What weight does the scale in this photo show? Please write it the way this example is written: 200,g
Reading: 1900,g
